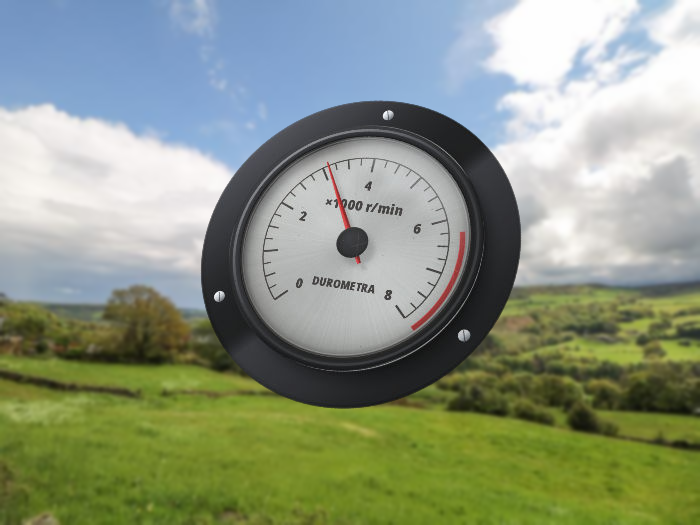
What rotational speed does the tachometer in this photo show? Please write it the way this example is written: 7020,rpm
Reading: 3125,rpm
